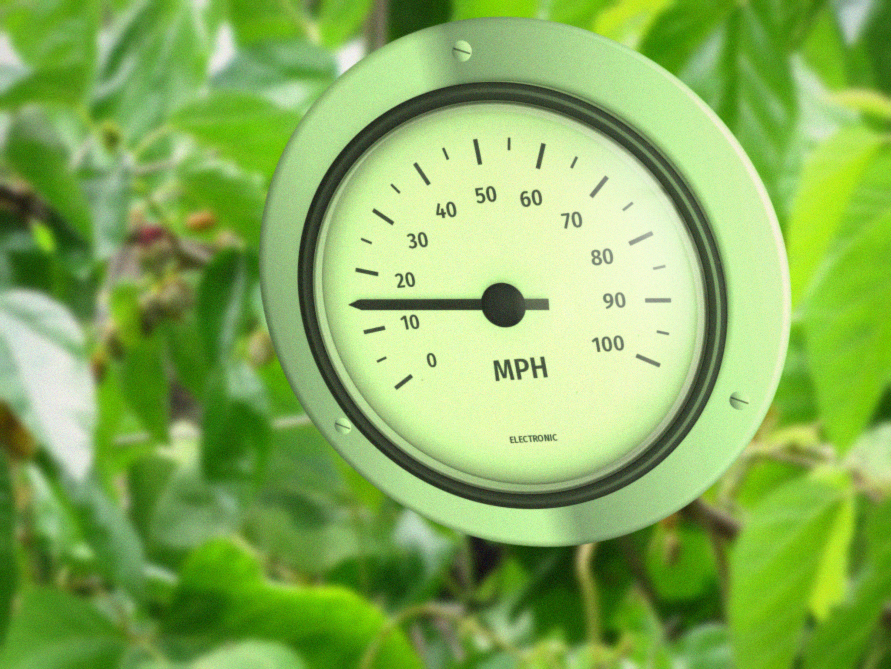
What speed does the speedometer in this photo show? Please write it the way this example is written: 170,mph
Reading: 15,mph
